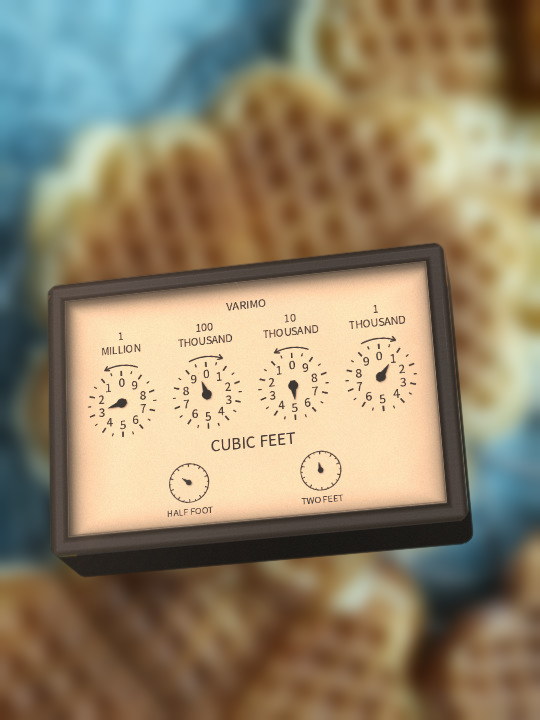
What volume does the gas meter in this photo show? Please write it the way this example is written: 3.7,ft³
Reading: 295100,ft³
